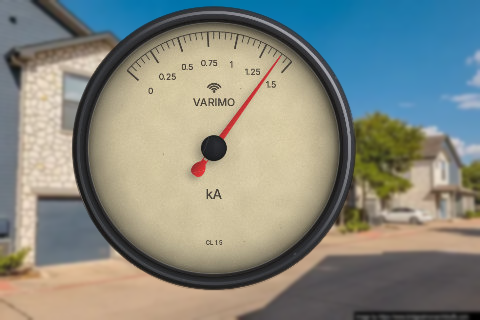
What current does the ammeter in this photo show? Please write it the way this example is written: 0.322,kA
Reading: 1.4,kA
